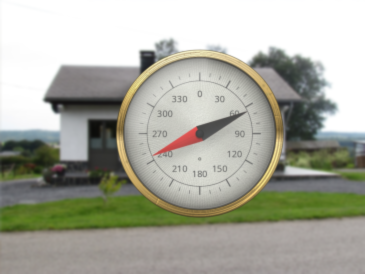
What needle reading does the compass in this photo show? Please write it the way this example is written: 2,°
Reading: 245,°
